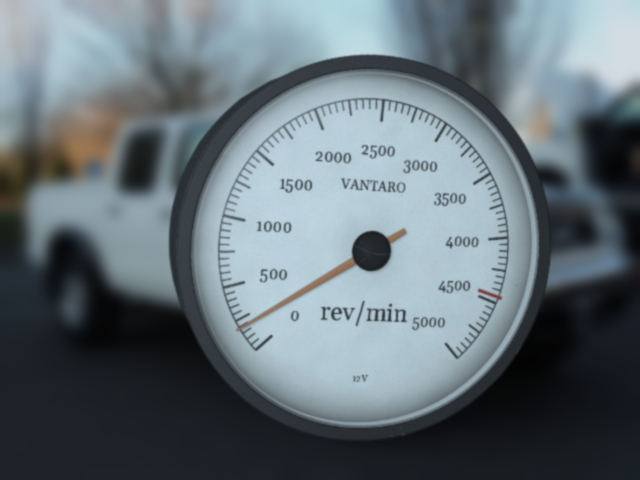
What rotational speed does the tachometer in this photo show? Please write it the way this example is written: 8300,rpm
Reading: 200,rpm
